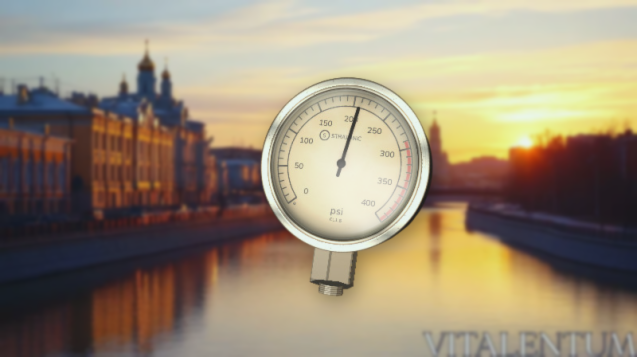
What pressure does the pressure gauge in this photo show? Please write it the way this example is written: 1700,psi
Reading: 210,psi
